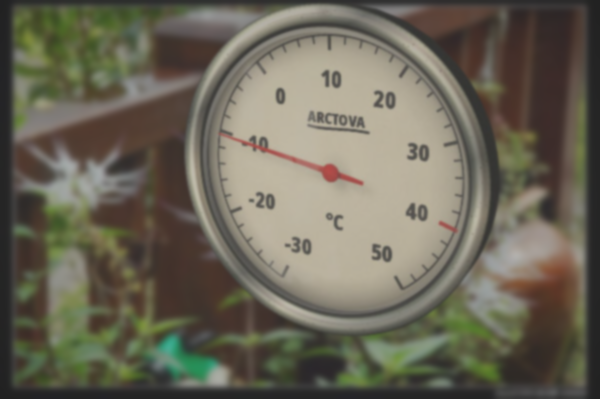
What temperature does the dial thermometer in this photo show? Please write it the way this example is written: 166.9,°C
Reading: -10,°C
